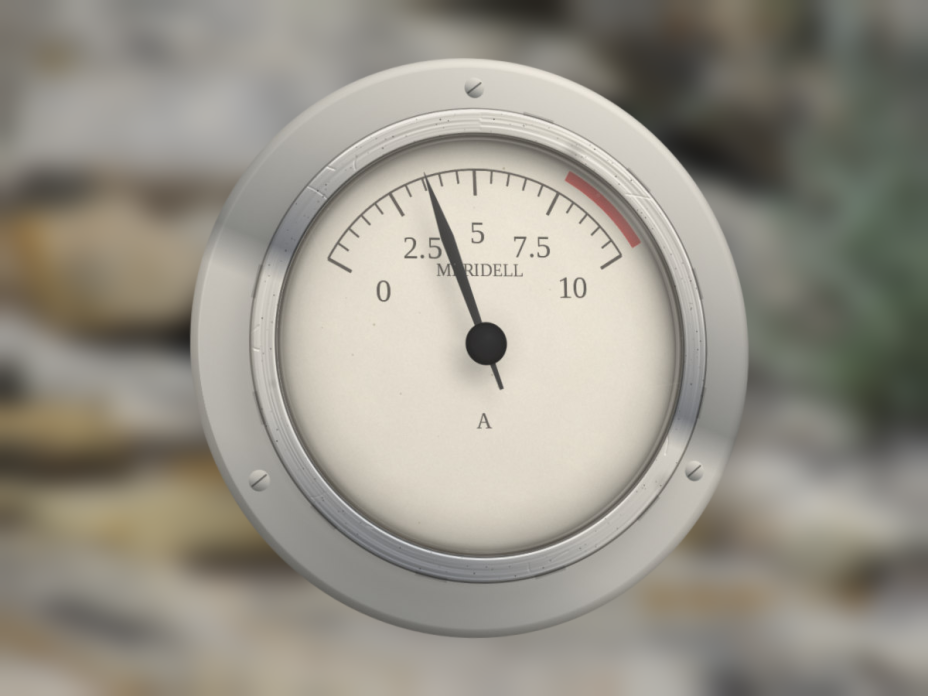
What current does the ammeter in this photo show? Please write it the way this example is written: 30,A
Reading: 3.5,A
